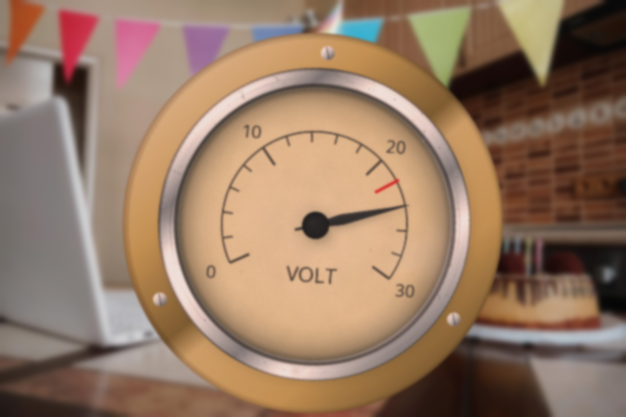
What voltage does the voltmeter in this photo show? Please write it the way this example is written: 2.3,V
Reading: 24,V
